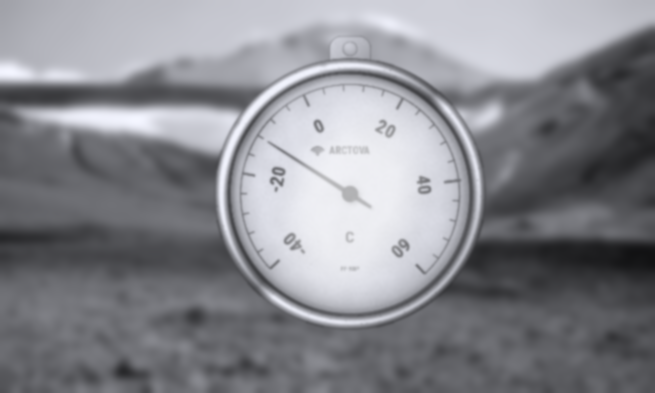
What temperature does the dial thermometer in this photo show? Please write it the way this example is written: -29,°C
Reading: -12,°C
